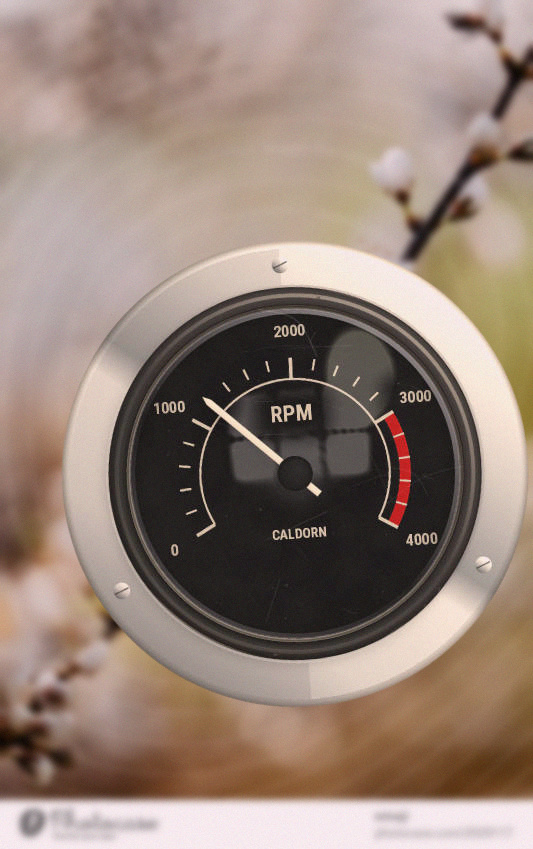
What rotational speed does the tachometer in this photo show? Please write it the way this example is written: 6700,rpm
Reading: 1200,rpm
